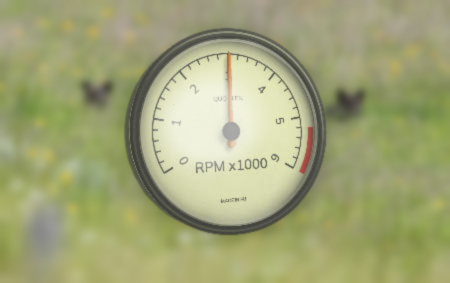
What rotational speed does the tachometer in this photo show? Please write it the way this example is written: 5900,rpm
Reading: 3000,rpm
